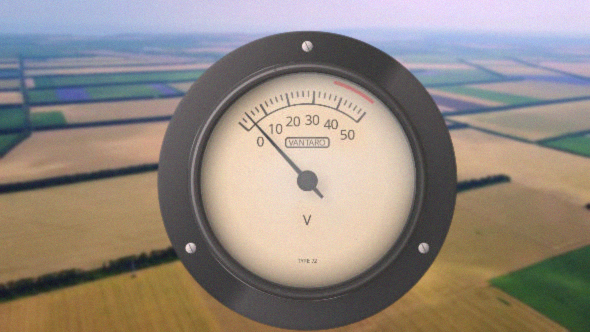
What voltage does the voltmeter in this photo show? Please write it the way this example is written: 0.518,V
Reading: 4,V
